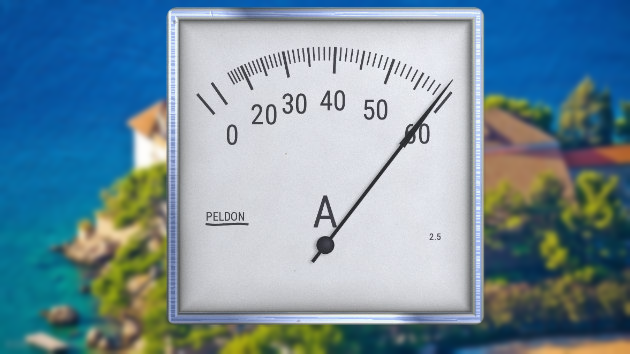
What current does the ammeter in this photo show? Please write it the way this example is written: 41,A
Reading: 59,A
